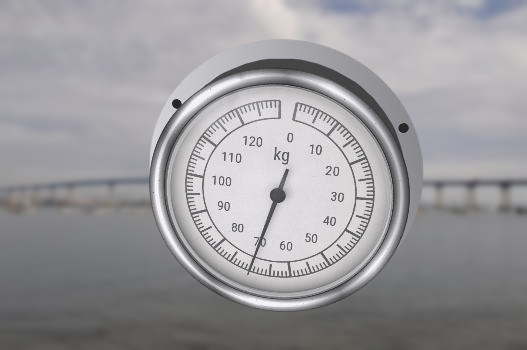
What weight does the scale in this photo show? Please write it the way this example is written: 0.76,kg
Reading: 70,kg
